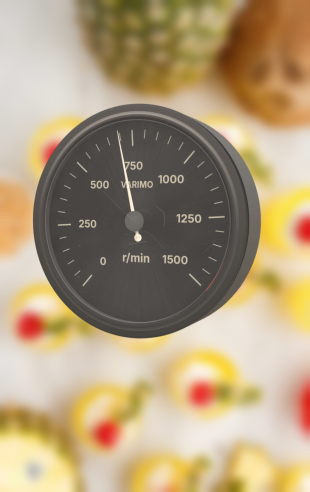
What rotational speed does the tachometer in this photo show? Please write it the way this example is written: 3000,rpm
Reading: 700,rpm
